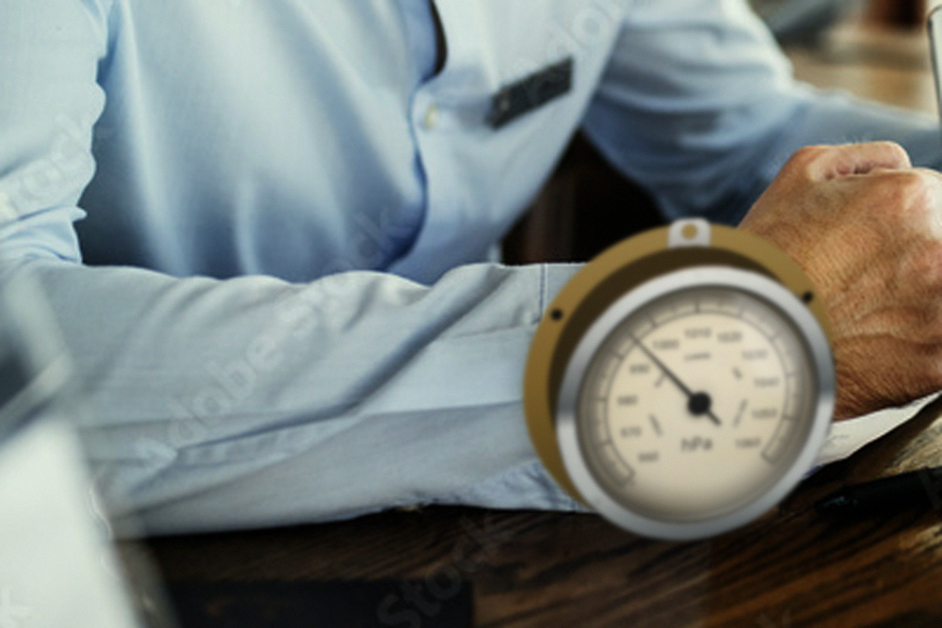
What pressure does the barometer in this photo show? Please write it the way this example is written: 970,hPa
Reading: 995,hPa
